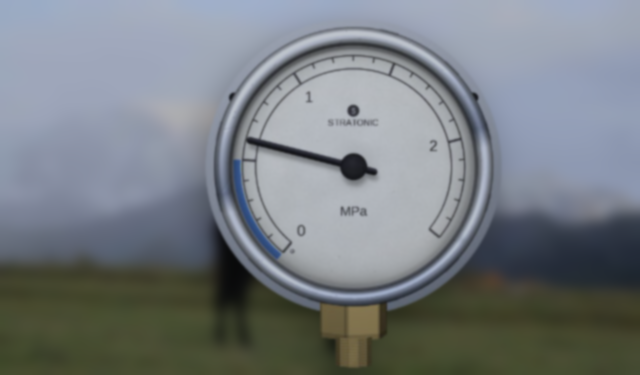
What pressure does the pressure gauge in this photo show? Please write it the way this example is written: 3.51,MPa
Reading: 0.6,MPa
